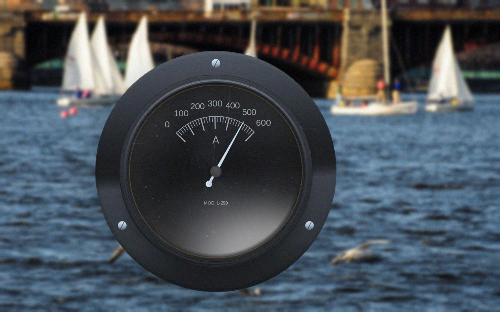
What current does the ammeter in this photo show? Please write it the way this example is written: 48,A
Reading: 500,A
